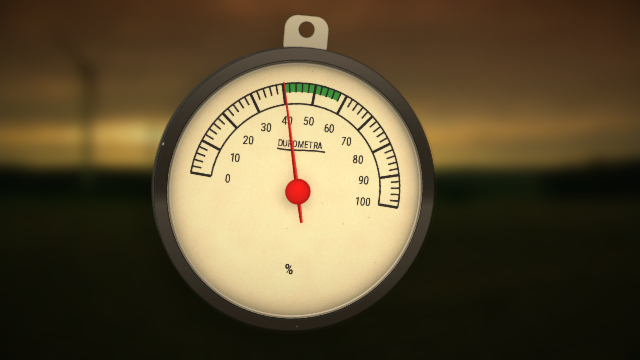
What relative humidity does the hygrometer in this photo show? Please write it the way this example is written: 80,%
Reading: 40,%
